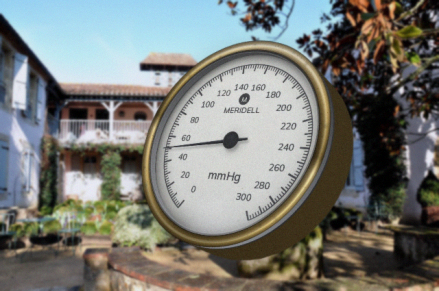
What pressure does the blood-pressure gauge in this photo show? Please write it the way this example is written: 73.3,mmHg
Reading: 50,mmHg
